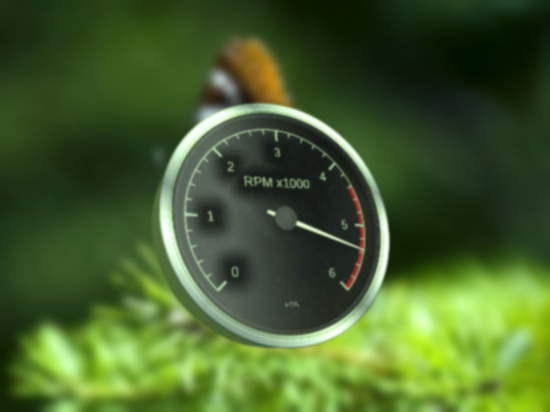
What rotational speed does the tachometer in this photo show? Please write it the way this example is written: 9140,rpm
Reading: 5400,rpm
